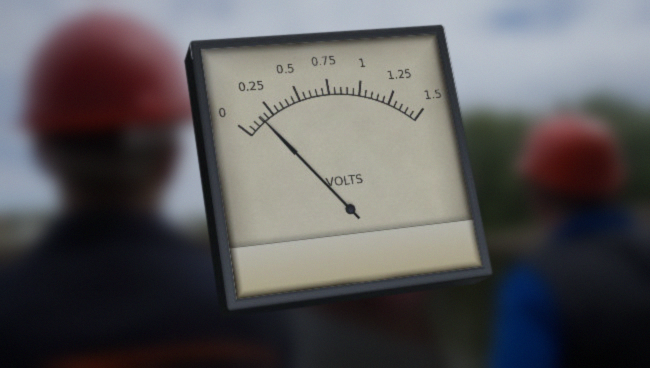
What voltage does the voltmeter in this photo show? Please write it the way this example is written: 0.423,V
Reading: 0.15,V
